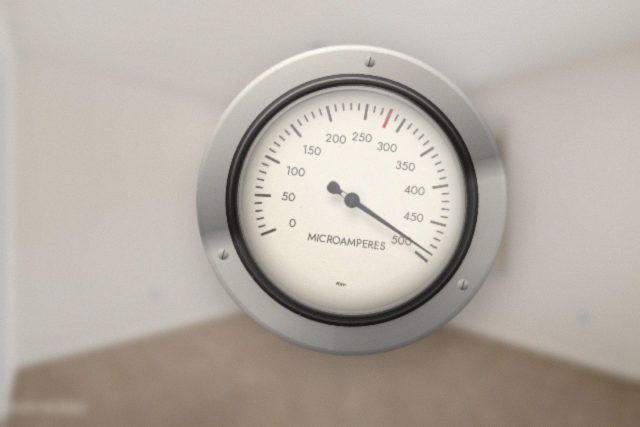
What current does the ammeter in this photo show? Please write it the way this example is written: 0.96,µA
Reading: 490,µA
